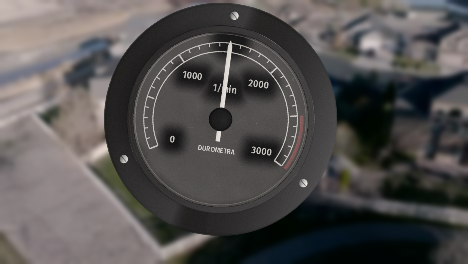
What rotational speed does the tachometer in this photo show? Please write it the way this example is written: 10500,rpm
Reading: 1500,rpm
